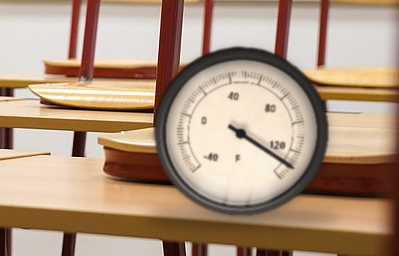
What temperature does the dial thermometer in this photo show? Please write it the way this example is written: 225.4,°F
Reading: 130,°F
